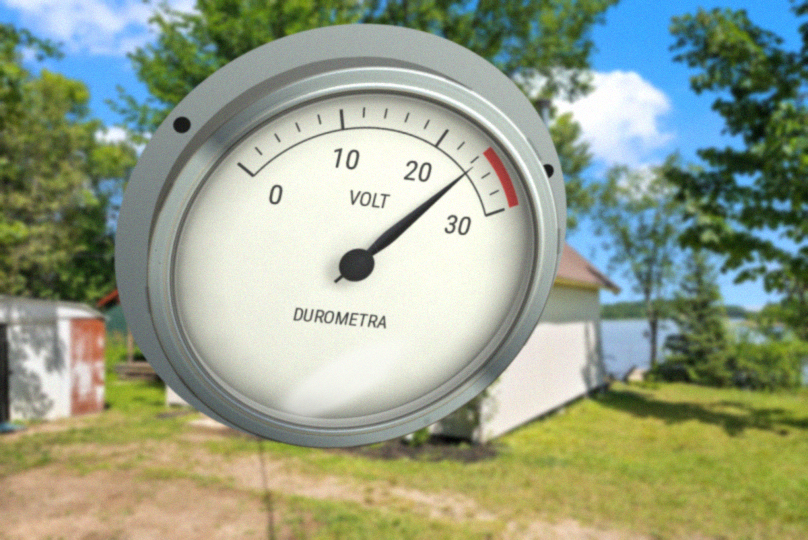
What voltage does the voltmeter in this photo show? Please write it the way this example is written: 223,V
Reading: 24,V
